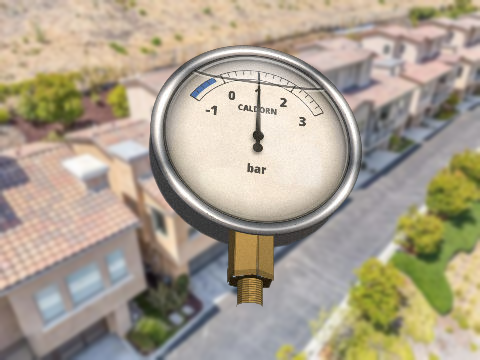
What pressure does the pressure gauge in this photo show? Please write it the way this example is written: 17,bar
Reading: 1,bar
